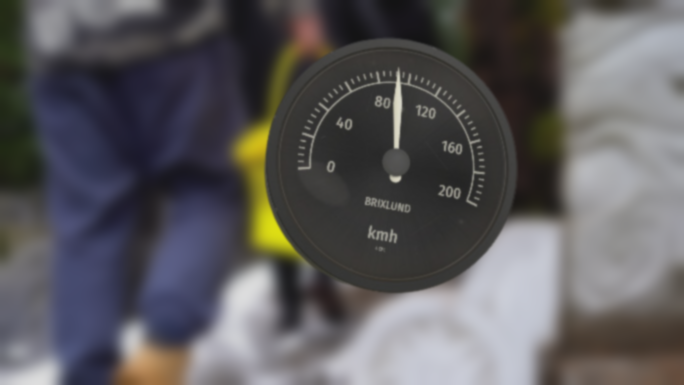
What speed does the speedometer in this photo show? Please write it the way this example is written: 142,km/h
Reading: 92,km/h
